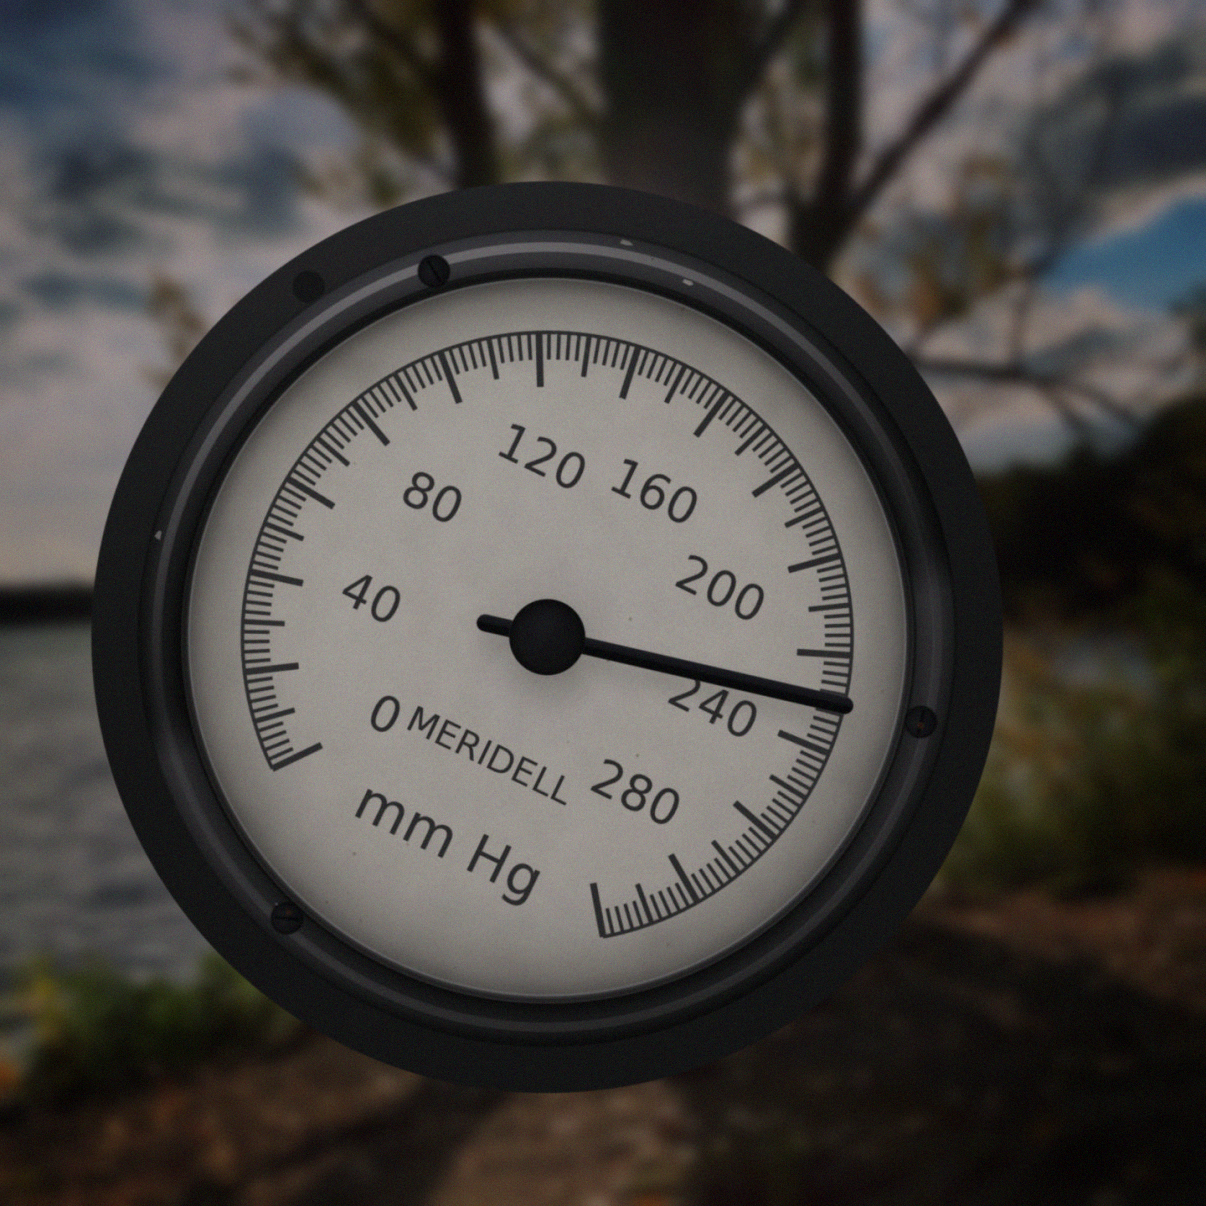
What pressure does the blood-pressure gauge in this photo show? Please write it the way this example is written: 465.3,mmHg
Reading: 230,mmHg
